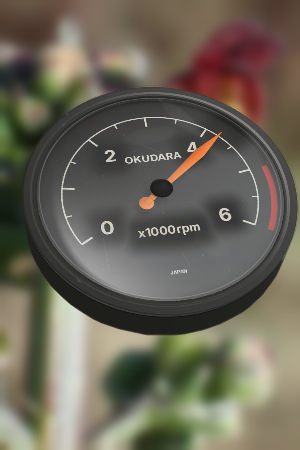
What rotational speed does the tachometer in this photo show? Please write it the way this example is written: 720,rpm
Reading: 4250,rpm
